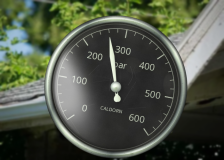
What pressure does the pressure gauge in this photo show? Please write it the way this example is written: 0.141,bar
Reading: 260,bar
